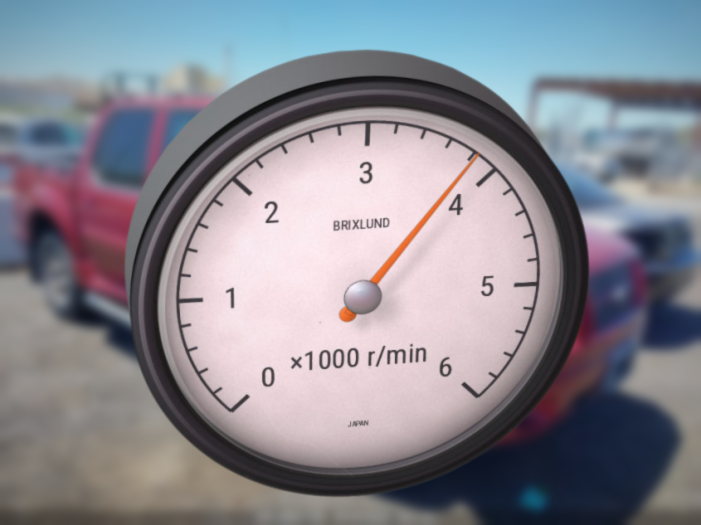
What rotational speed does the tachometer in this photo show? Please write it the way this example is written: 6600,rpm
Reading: 3800,rpm
